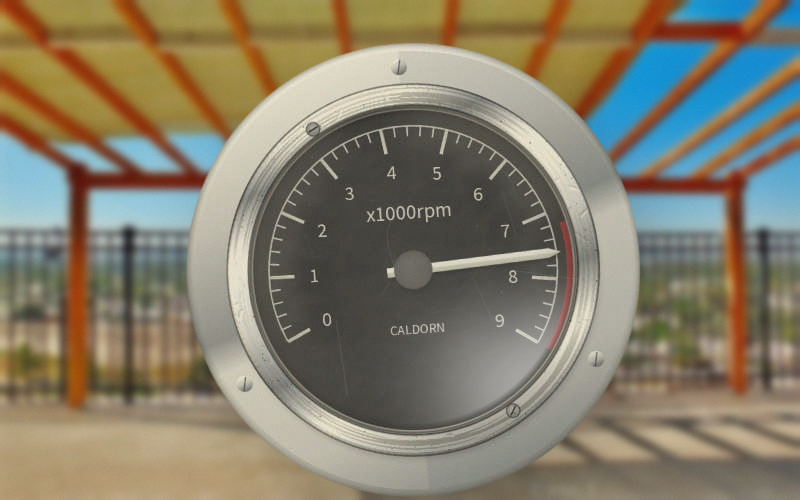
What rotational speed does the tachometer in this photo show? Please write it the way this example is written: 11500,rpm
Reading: 7600,rpm
